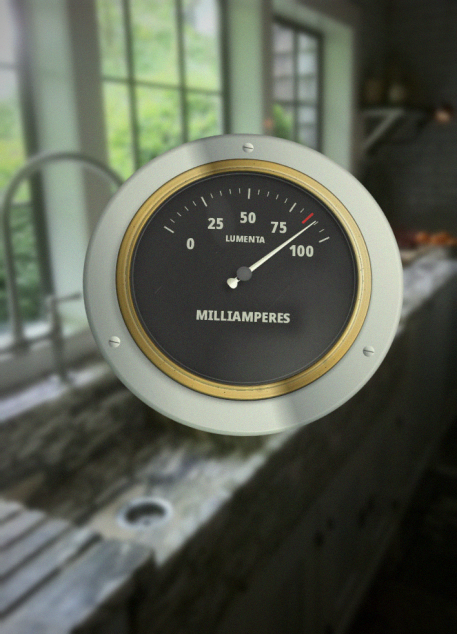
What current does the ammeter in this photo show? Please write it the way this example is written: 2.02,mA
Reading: 90,mA
